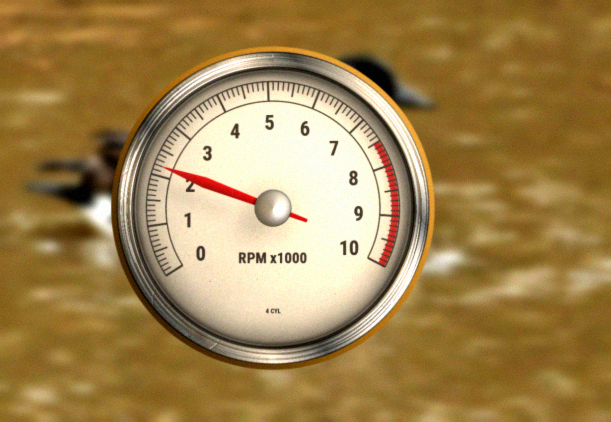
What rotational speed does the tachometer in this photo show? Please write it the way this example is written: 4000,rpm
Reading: 2200,rpm
